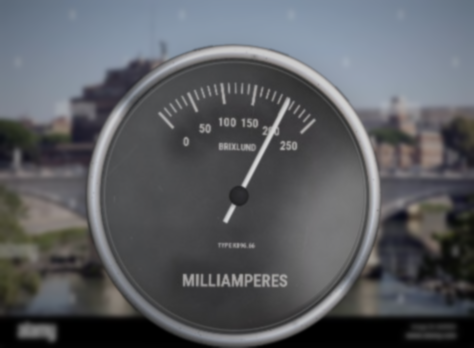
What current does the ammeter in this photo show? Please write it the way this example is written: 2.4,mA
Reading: 200,mA
